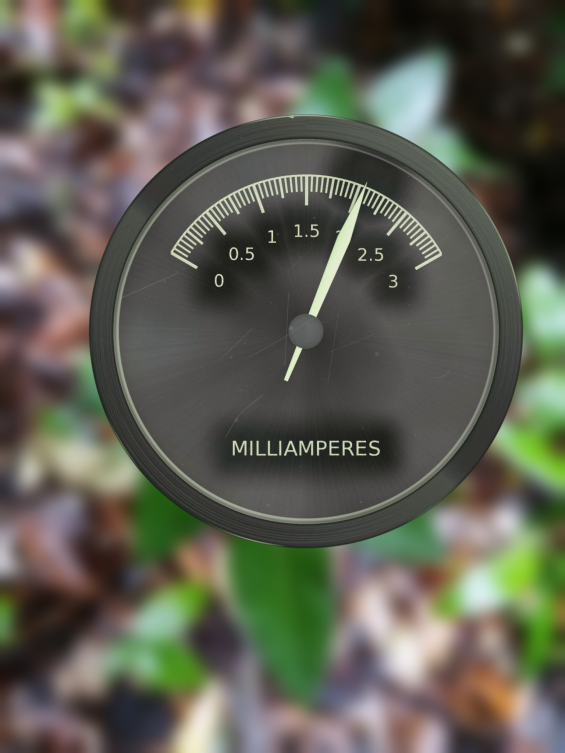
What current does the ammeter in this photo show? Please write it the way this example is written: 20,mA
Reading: 2.05,mA
